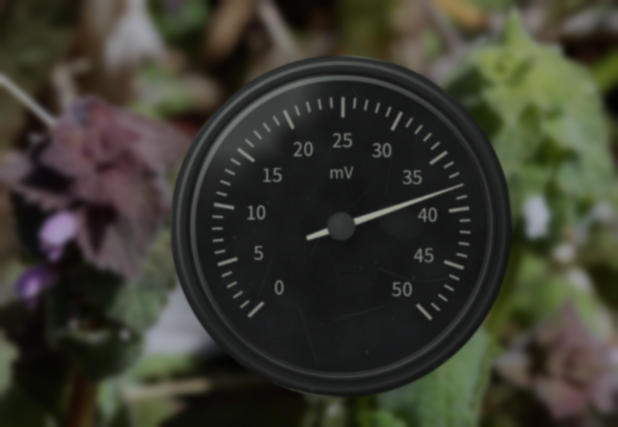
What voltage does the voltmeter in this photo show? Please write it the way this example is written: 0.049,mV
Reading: 38,mV
